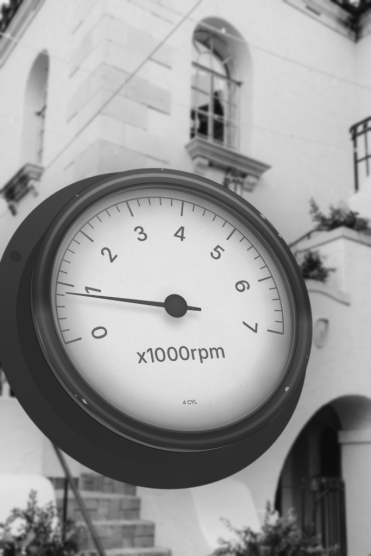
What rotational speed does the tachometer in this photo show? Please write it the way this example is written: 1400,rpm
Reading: 800,rpm
